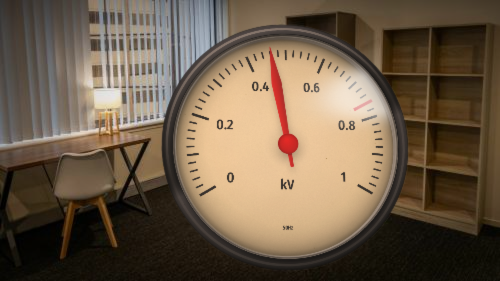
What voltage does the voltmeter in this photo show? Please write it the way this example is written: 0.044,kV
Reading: 0.46,kV
